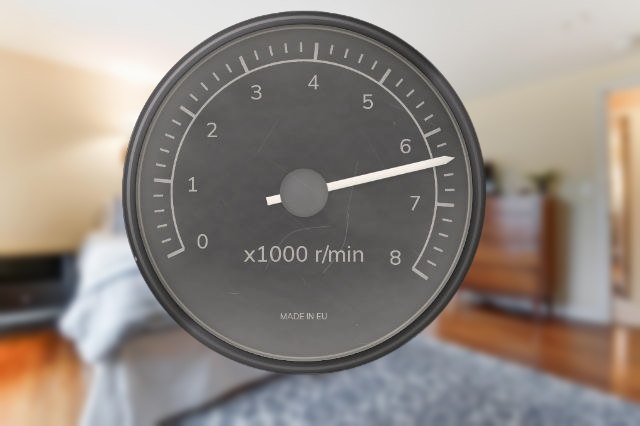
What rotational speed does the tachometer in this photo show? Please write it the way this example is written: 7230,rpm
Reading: 6400,rpm
